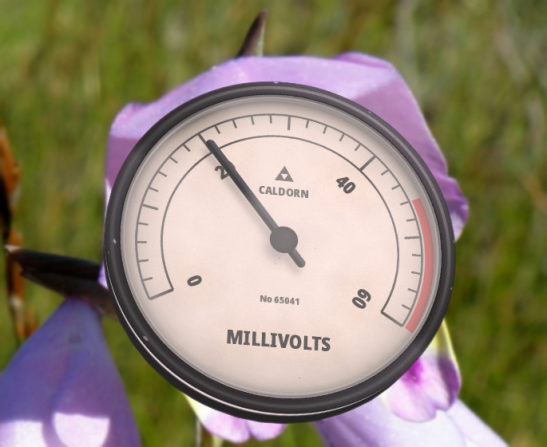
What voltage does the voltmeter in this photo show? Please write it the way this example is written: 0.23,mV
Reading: 20,mV
